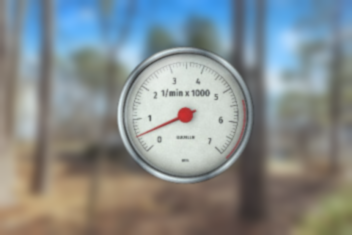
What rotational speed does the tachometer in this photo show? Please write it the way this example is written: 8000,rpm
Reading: 500,rpm
